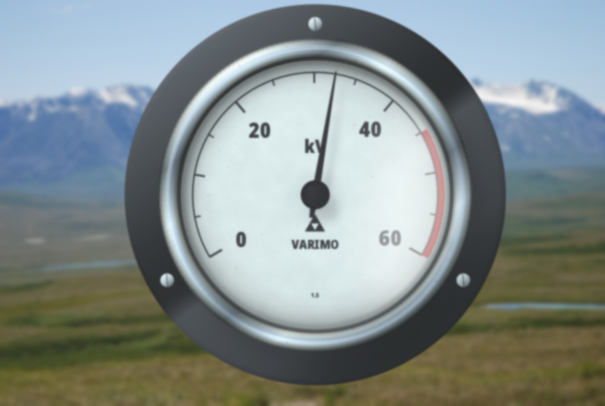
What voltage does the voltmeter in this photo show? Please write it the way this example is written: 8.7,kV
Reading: 32.5,kV
